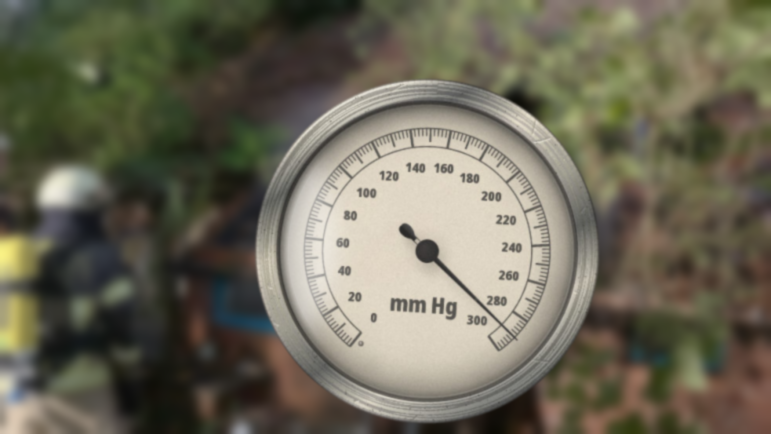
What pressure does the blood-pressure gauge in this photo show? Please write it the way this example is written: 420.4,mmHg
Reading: 290,mmHg
